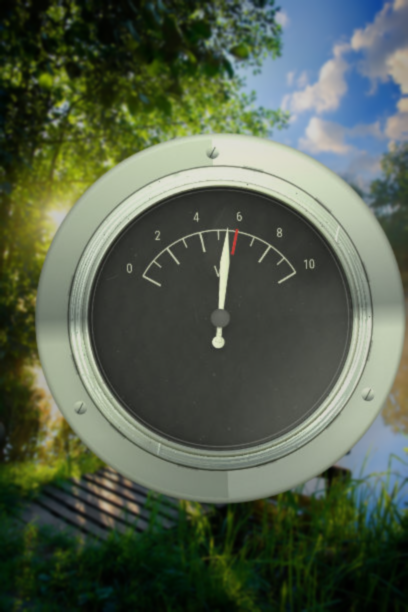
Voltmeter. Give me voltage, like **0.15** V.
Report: **5.5** V
